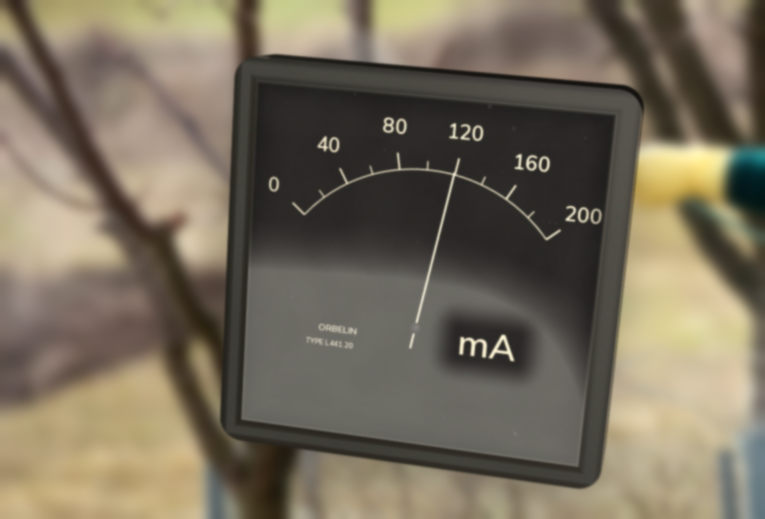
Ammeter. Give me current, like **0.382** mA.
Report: **120** mA
